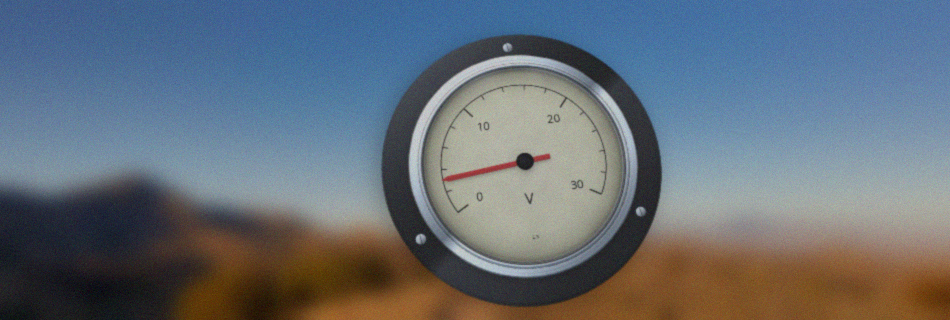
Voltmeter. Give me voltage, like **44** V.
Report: **3** V
